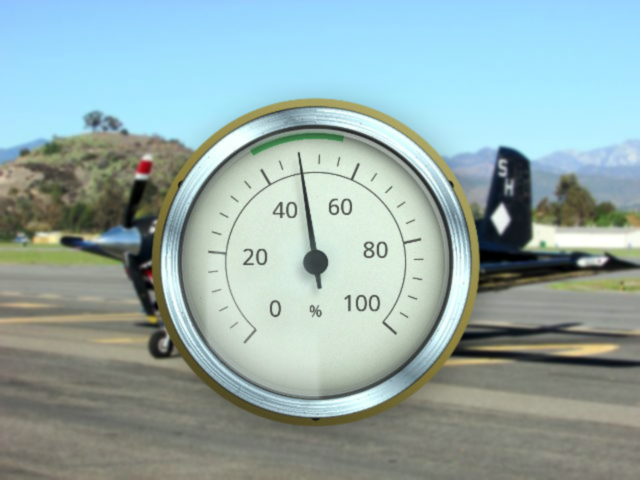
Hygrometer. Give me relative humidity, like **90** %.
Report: **48** %
